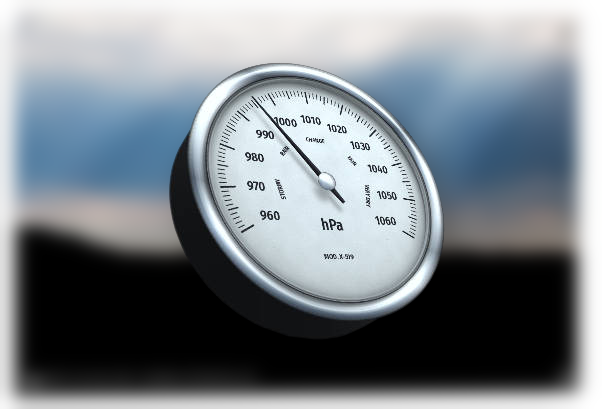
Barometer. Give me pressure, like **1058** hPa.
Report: **995** hPa
